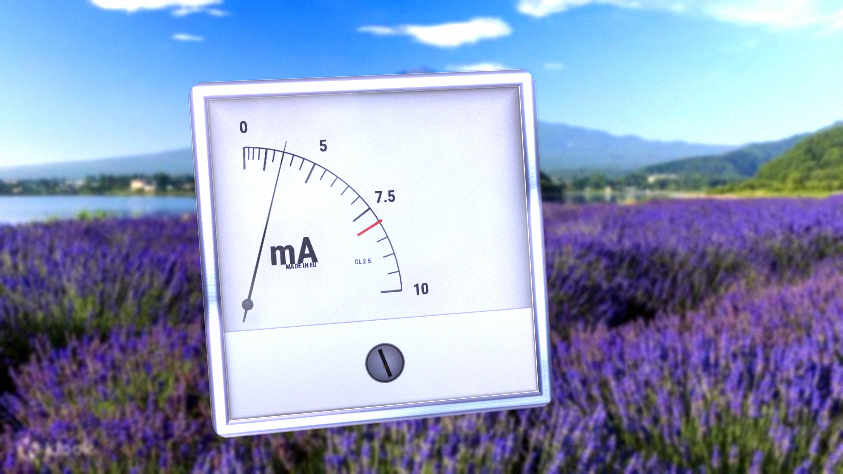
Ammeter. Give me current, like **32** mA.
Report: **3.5** mA
